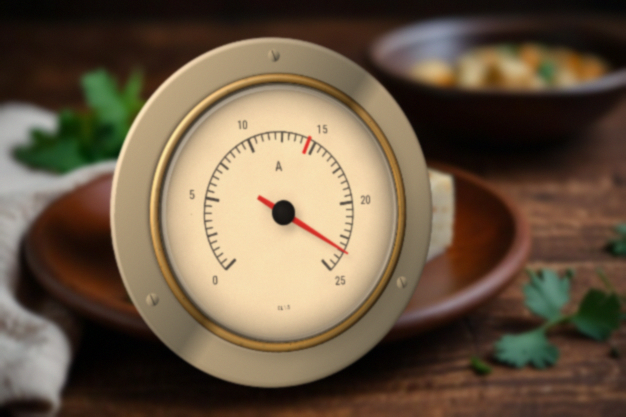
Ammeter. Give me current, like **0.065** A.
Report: **23.5** A
